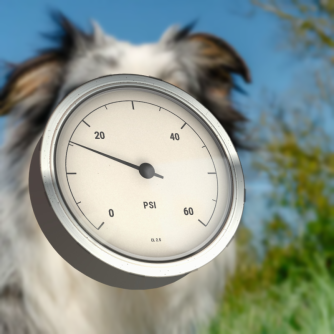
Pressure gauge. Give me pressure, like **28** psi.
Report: **15** psi
